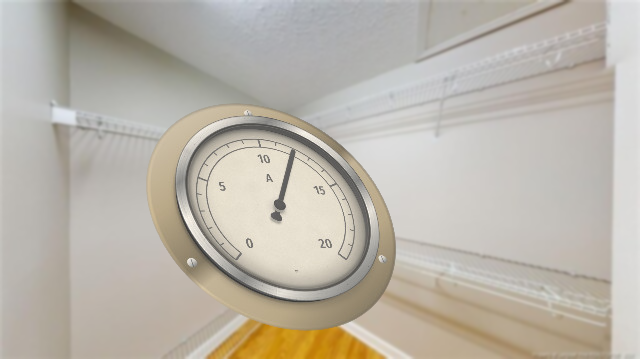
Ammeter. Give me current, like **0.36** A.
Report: **12** A
